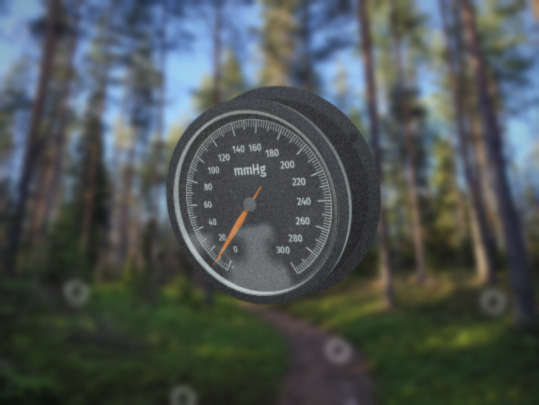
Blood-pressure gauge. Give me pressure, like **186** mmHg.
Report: **10** mmHg
